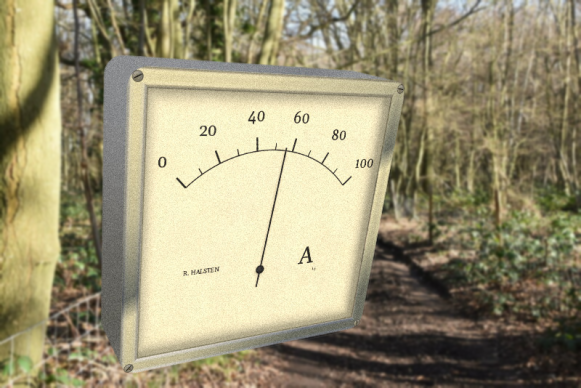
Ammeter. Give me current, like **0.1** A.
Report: **55** A
